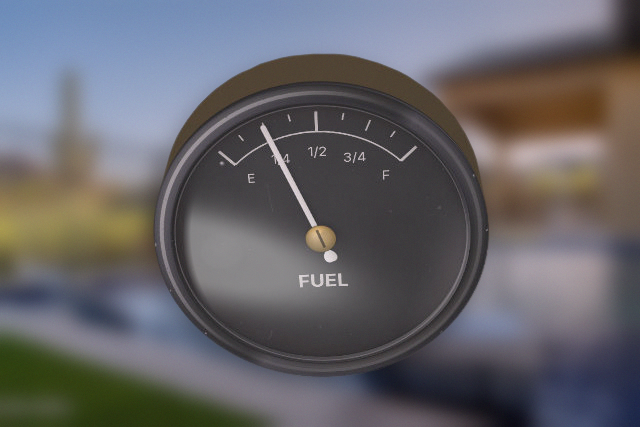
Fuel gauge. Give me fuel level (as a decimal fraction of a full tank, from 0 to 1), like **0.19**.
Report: **0.25**
